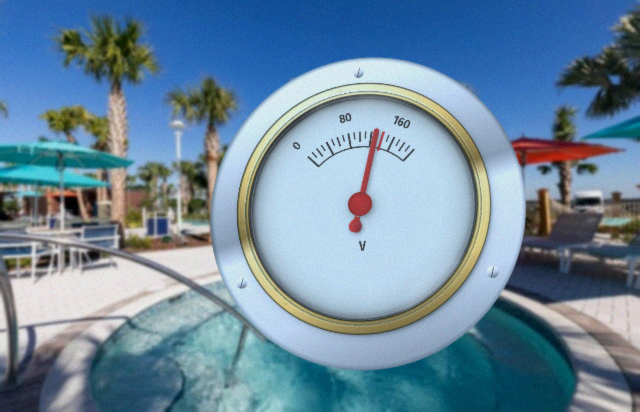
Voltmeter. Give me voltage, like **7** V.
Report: **130** V
